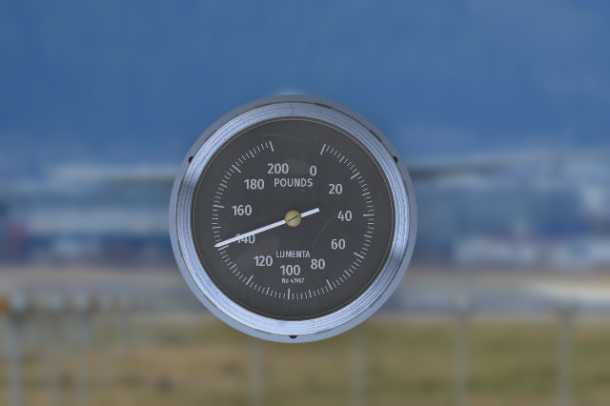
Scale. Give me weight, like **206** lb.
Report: **142** lb
